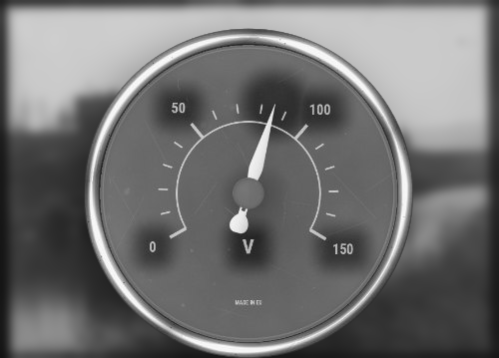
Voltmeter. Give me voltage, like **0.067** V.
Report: **85** V
